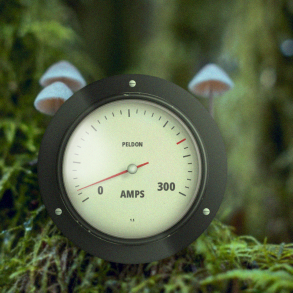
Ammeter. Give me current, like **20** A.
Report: **15** A
